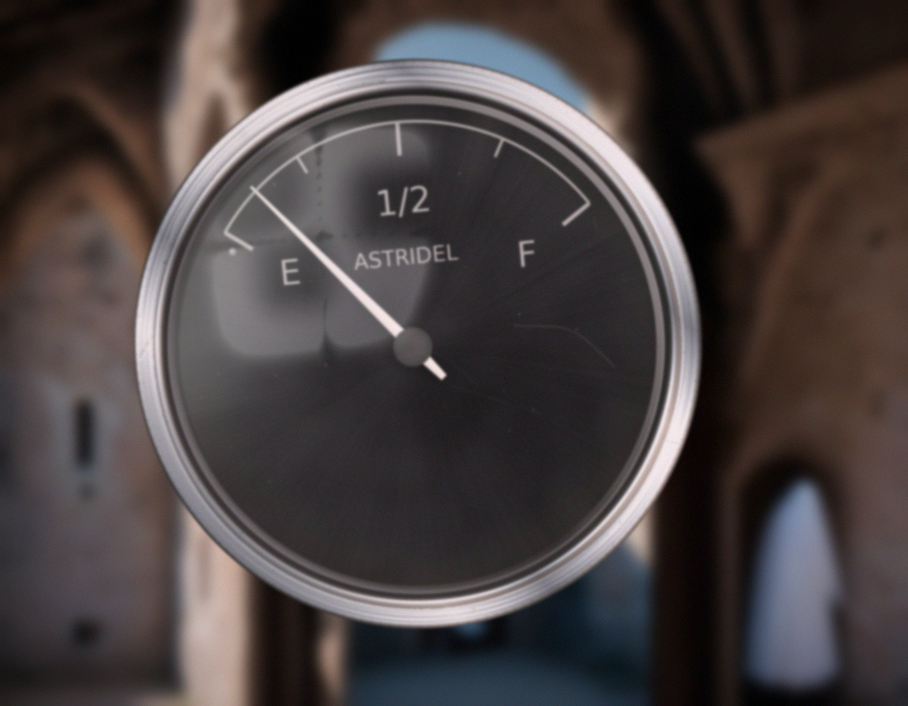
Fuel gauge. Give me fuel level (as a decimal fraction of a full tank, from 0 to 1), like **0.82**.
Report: **0.125**
